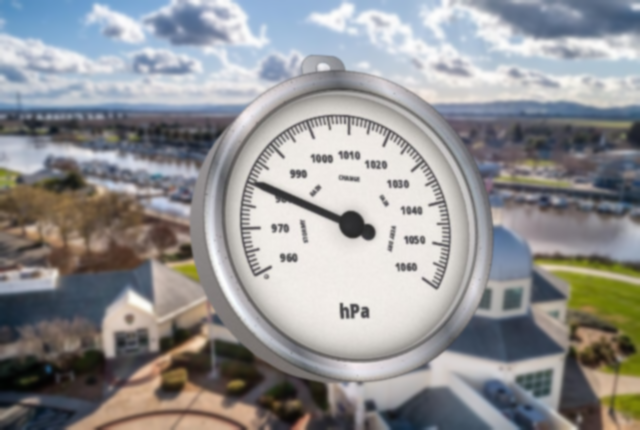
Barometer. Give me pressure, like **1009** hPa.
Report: **980** hPa
